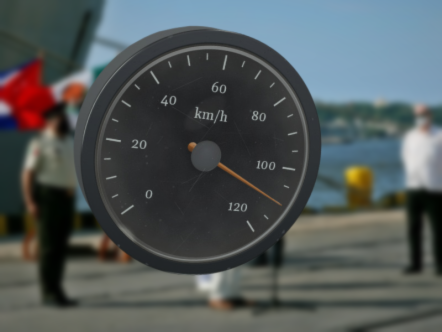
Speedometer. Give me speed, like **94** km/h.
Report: **110** km/h
